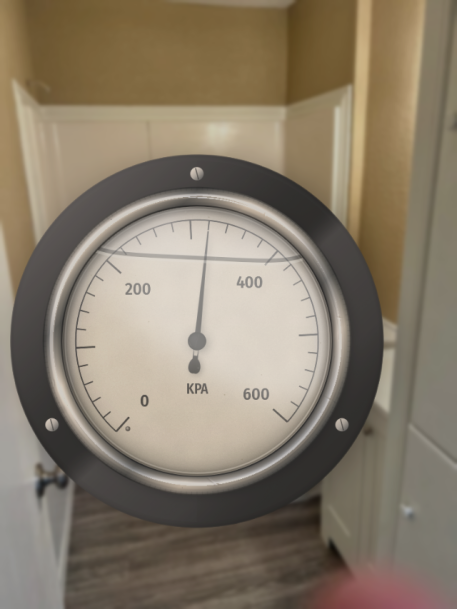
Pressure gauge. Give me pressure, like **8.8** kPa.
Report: **320** kPa
